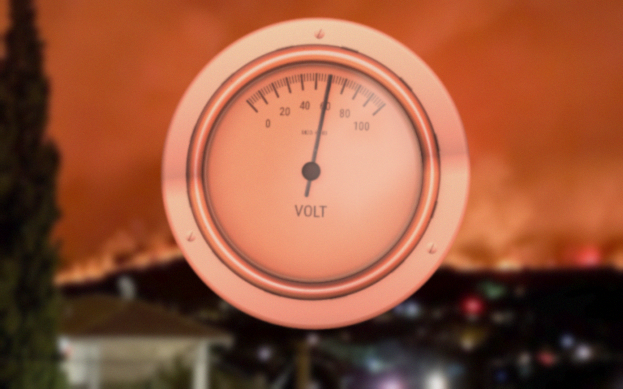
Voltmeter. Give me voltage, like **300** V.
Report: **60** V
